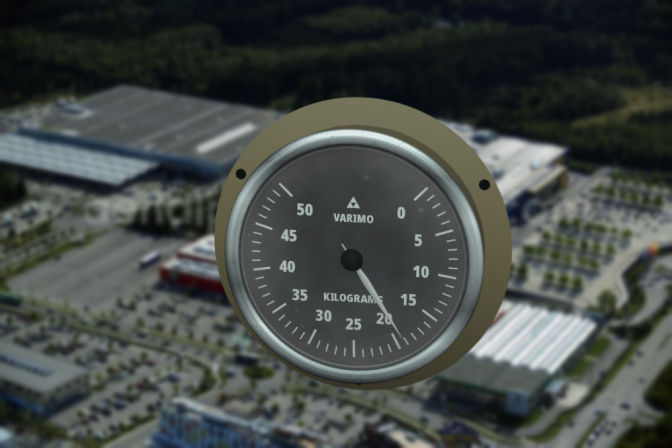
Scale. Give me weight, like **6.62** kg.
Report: **19** kg
